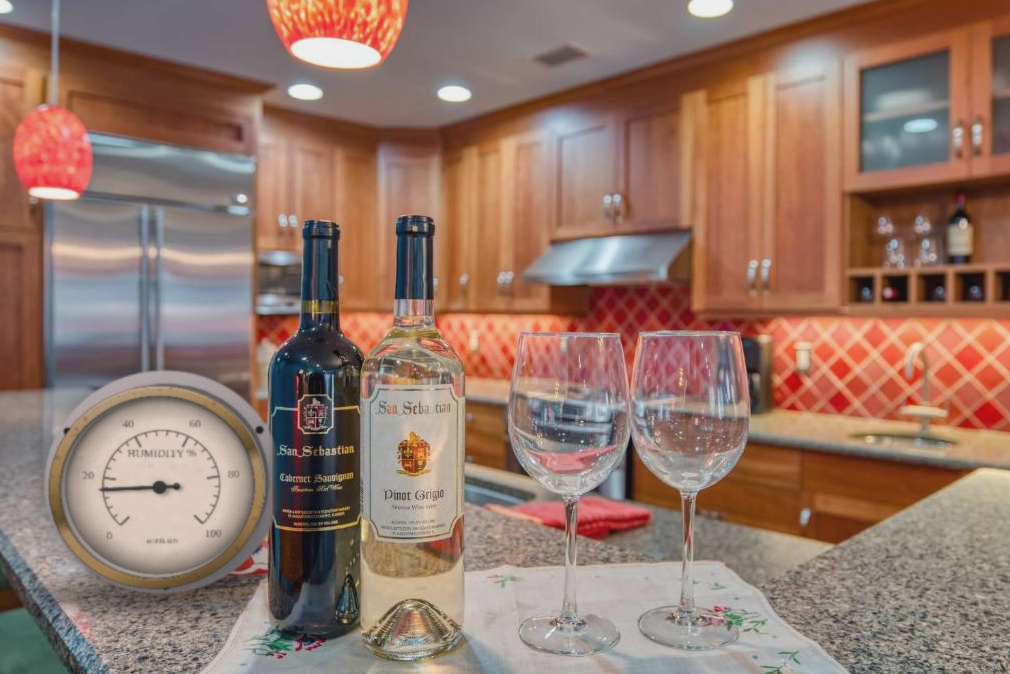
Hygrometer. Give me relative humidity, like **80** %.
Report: **16** %
